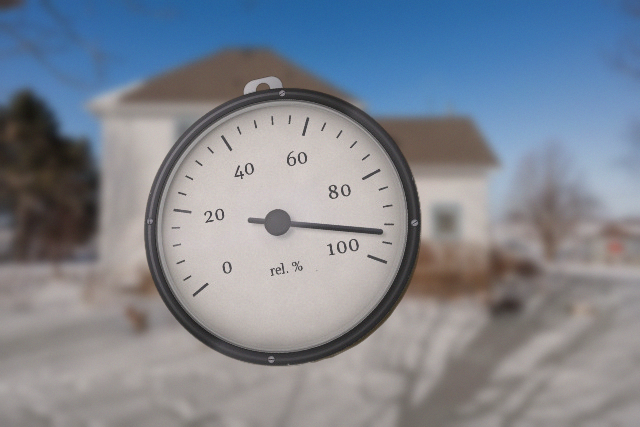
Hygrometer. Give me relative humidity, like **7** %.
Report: **94** %
